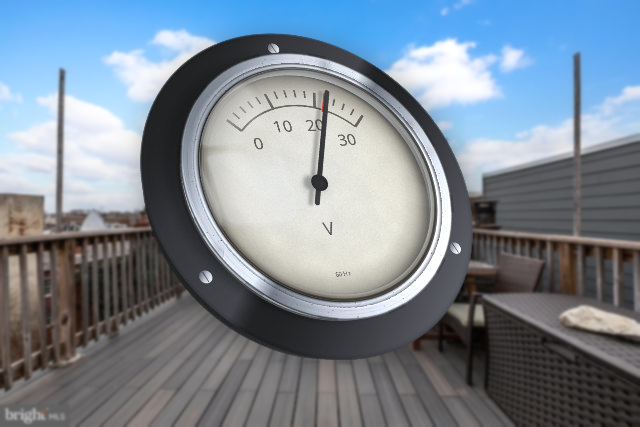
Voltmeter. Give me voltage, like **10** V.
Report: **22** V
